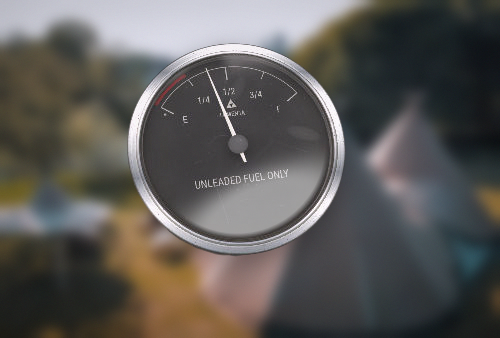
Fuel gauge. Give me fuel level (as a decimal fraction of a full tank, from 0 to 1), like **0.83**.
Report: **0.375**
